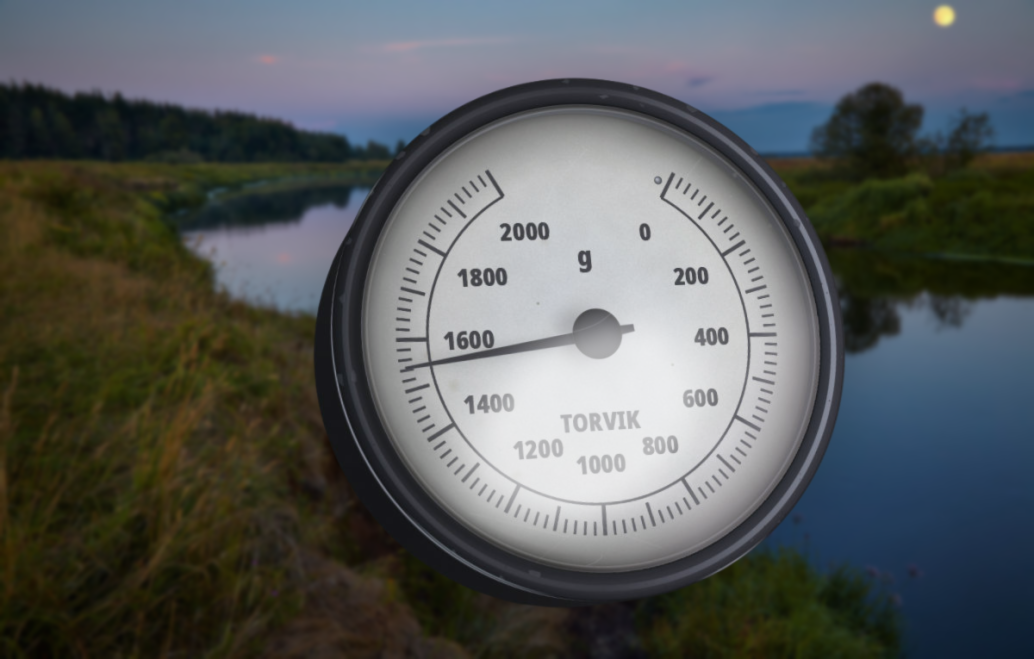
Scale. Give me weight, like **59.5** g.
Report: **1540** g
